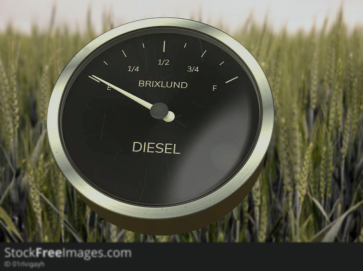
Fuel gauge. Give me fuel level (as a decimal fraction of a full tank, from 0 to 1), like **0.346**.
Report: **0**
